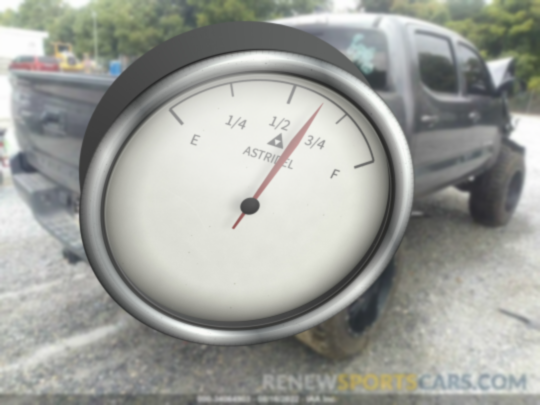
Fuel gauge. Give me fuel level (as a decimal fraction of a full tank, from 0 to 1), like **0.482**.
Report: **0.625**
